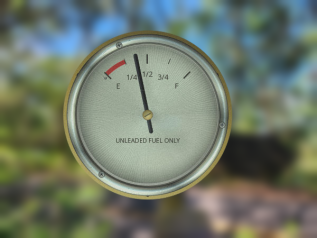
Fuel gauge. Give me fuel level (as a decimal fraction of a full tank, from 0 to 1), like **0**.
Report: **0.375**
